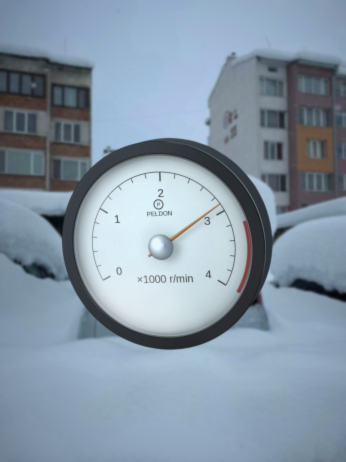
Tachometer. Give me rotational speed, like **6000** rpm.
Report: **2900** rpm
